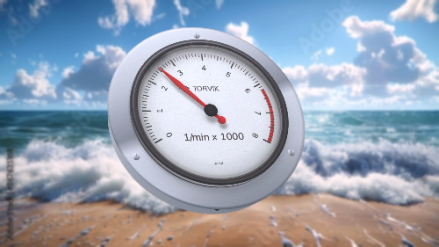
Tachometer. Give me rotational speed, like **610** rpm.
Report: **2500** rpm
